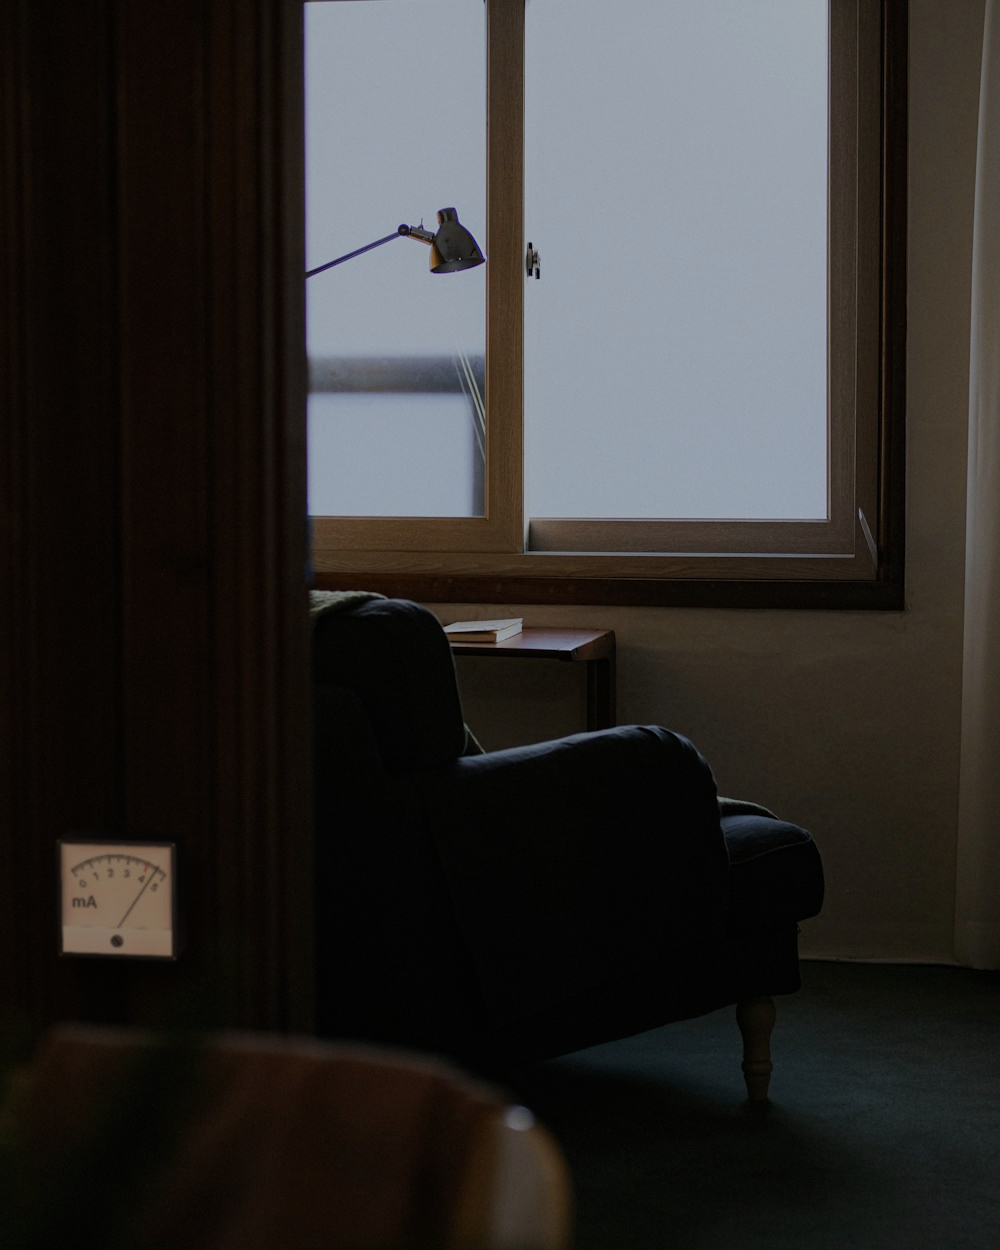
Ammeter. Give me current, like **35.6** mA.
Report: **4.5** mA
